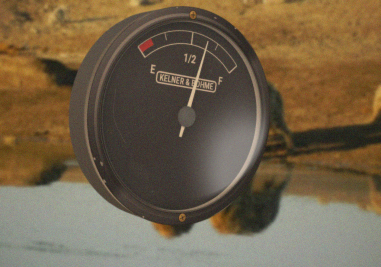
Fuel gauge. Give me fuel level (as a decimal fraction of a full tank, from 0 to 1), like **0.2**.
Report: **0.625**
